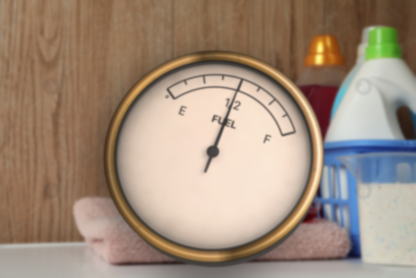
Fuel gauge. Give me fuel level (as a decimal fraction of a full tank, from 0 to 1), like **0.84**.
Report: **0.5**
